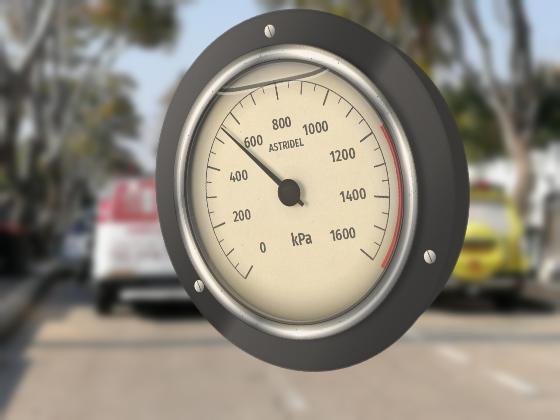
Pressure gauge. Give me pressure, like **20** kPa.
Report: **550** kPa
